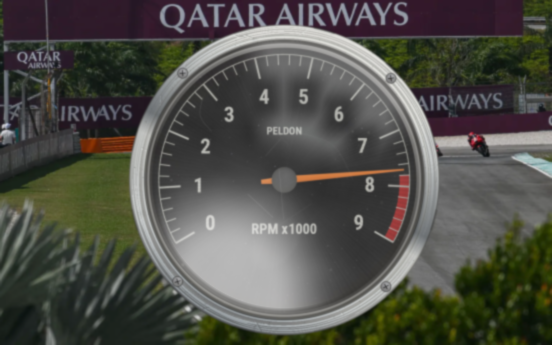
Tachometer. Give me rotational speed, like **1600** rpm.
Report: **7700** rpm
